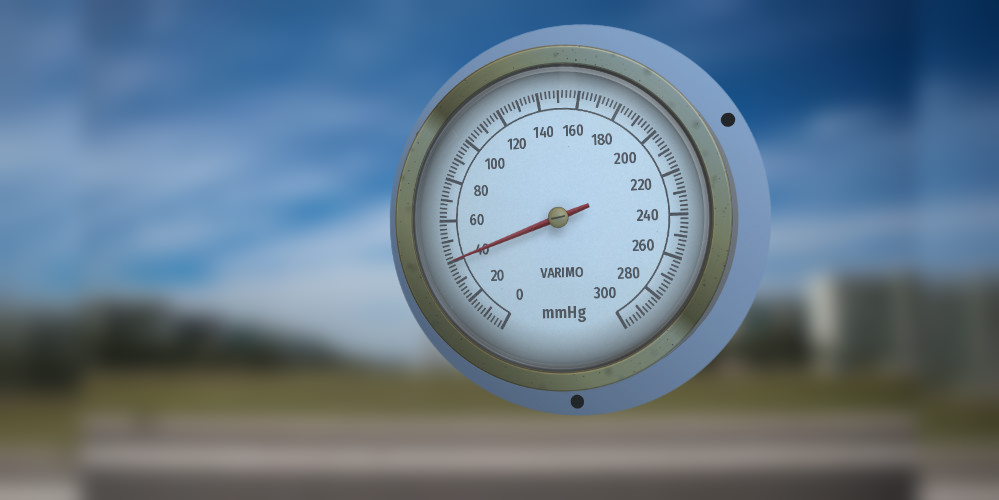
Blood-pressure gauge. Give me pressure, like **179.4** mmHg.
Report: **40** mmHg
